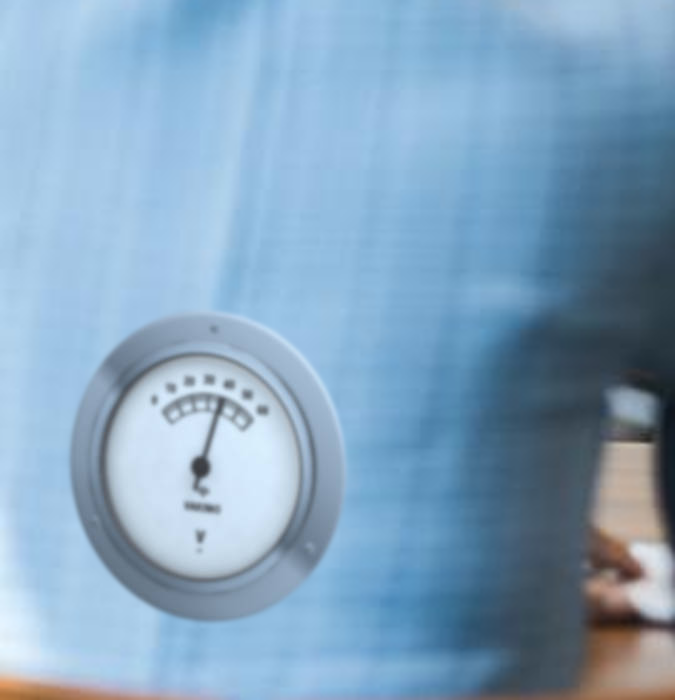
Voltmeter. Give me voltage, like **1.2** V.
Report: **40** V
